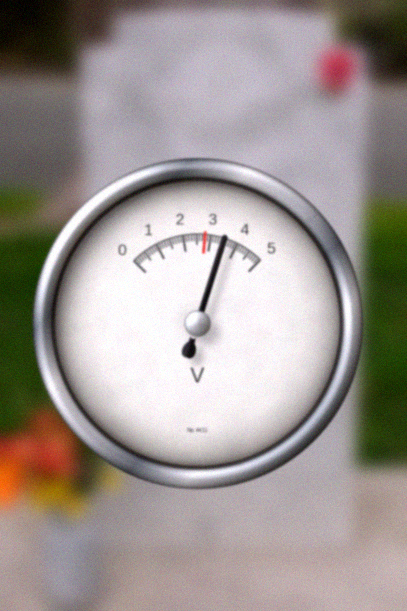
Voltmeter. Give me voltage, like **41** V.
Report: **3.5** V
